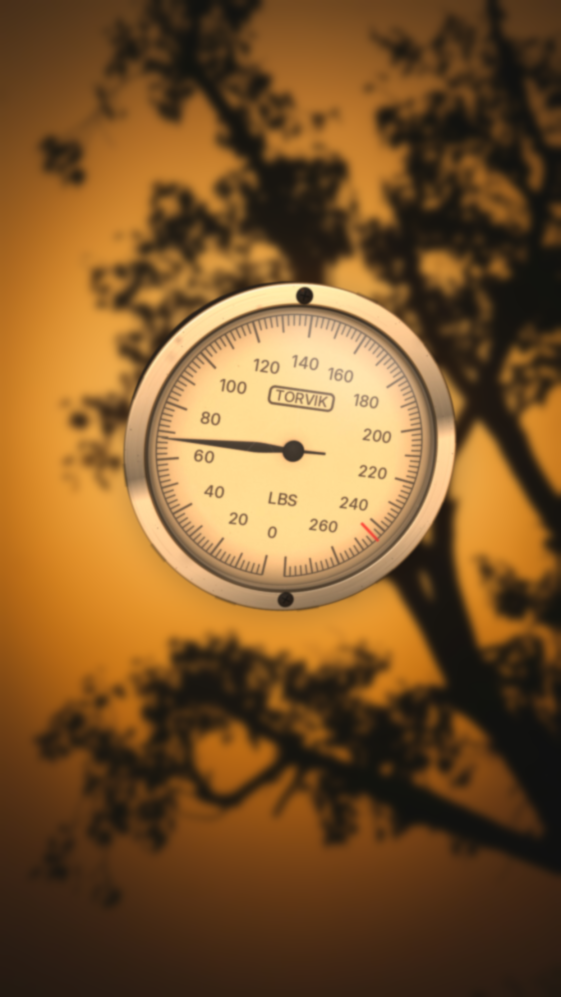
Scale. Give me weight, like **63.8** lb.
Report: **68** lb
